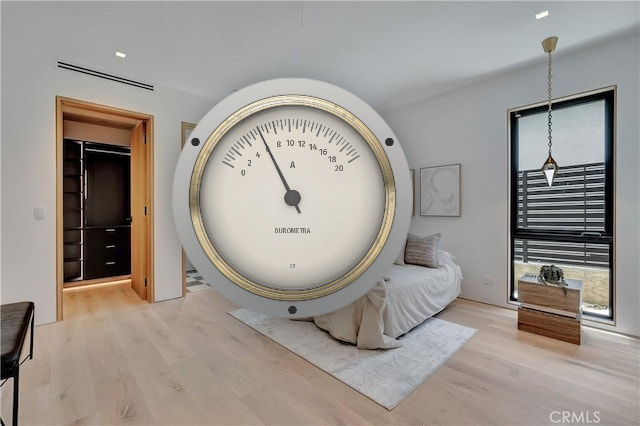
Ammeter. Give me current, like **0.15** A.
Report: **6** A
